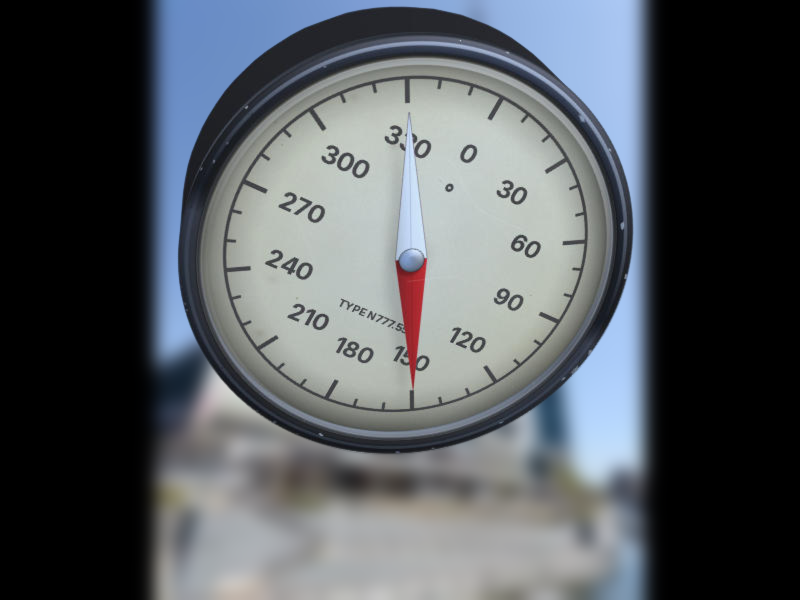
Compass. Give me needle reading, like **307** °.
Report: **150** °
